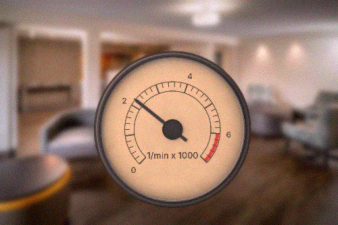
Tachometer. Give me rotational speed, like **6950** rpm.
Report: **2200** rpm
